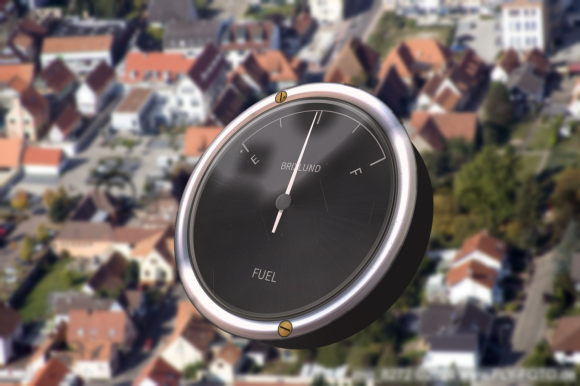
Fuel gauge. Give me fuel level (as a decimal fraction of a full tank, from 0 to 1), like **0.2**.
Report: **0.5**
